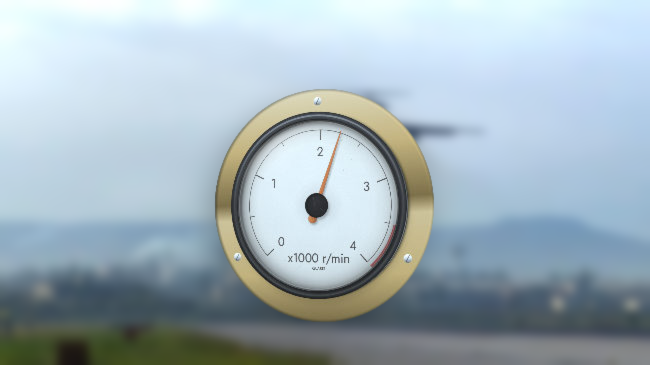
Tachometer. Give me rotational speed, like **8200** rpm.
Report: **2250** rpm
